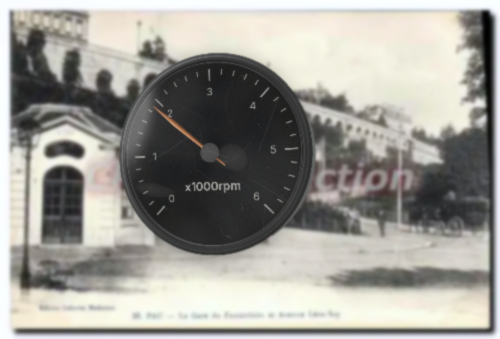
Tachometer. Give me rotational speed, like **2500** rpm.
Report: **1900** rpm
